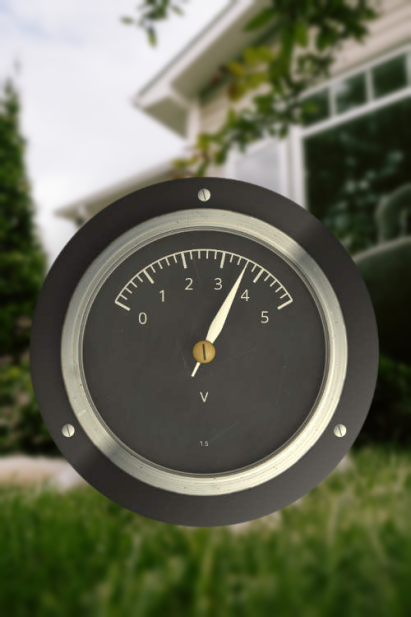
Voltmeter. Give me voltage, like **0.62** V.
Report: **3.6** V
